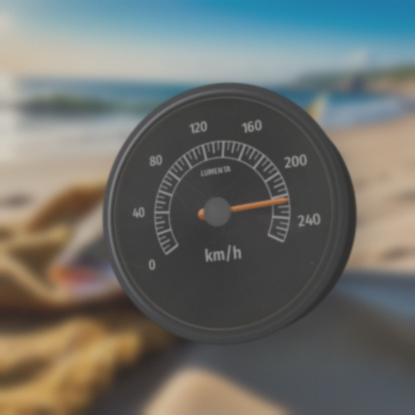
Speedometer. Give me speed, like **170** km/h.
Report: **225** km/h
